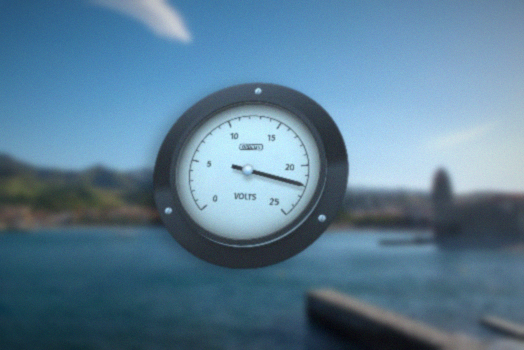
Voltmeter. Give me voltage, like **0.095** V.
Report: **22** V
